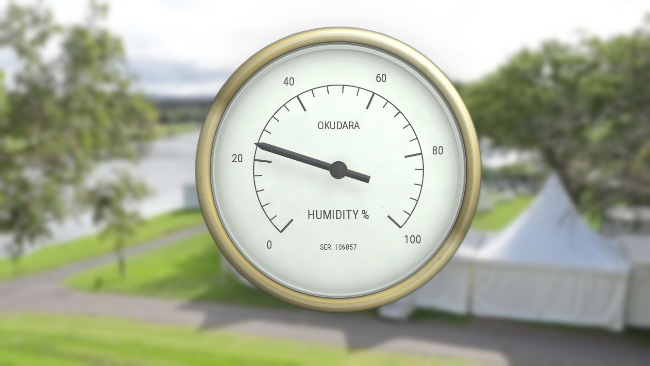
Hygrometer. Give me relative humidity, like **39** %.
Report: **24** %
